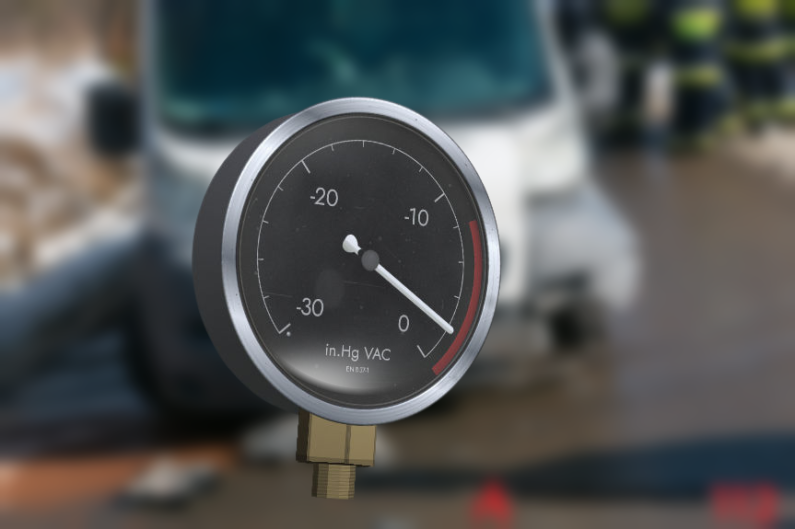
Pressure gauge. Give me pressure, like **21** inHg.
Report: **-2** inHg
